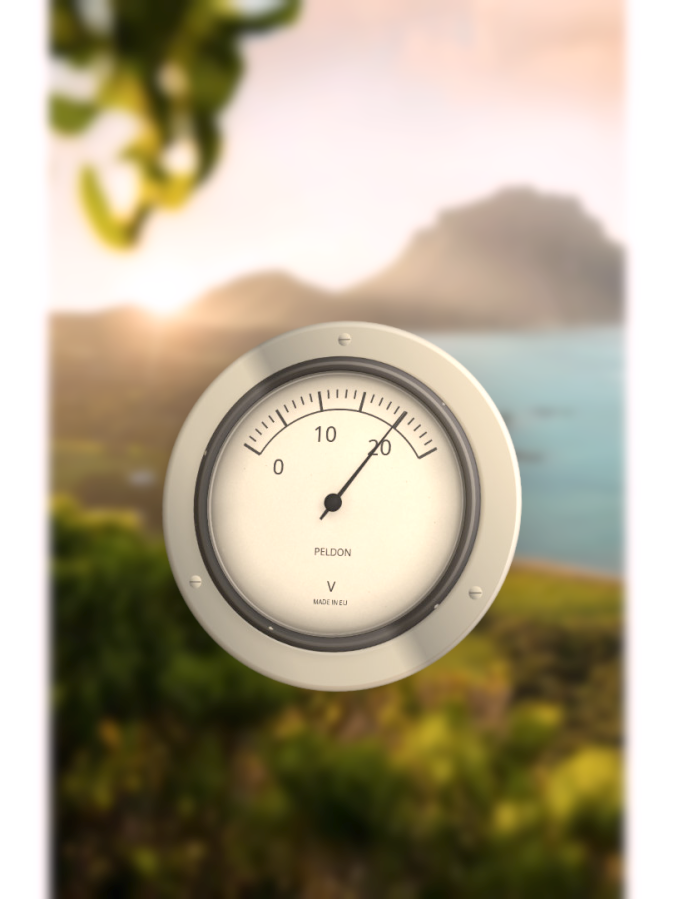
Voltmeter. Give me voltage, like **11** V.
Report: **20** V
